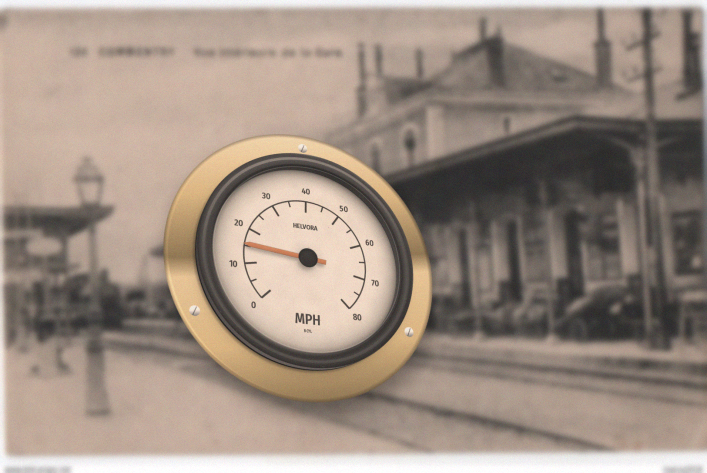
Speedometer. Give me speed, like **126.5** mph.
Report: **15** mph
